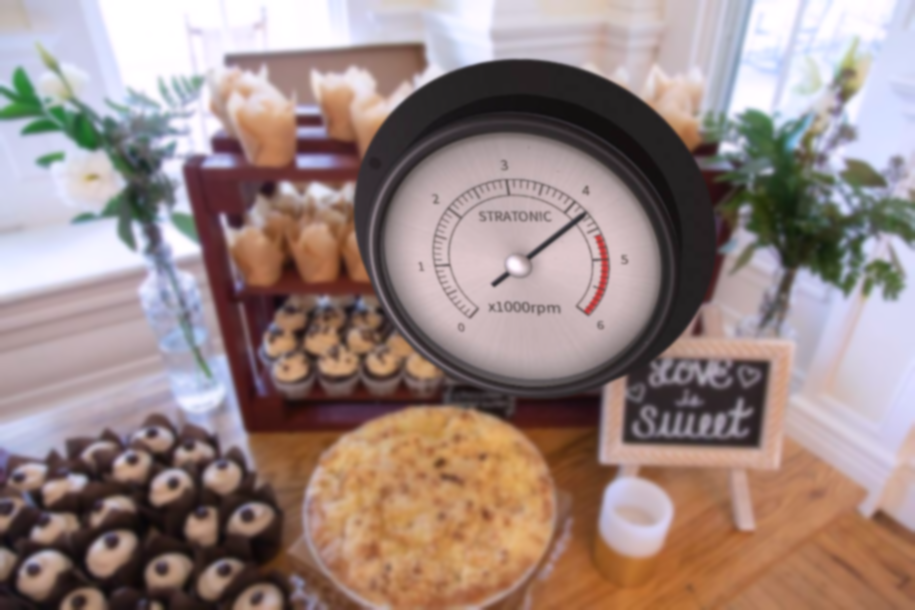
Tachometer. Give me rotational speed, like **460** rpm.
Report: **4200** rpm
